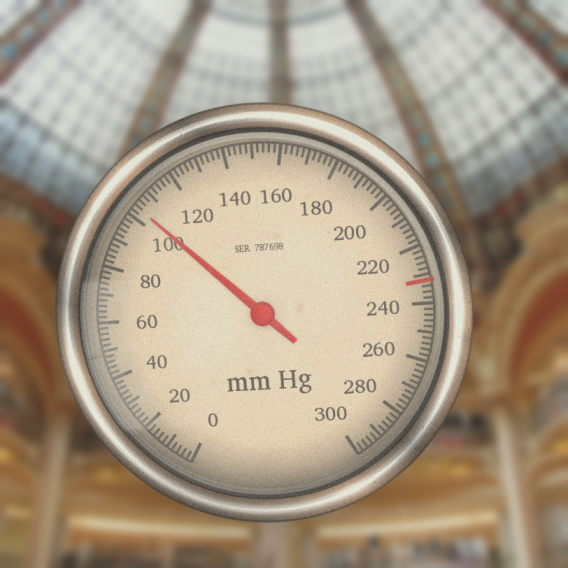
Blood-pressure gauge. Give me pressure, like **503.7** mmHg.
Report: **104** mmHg
